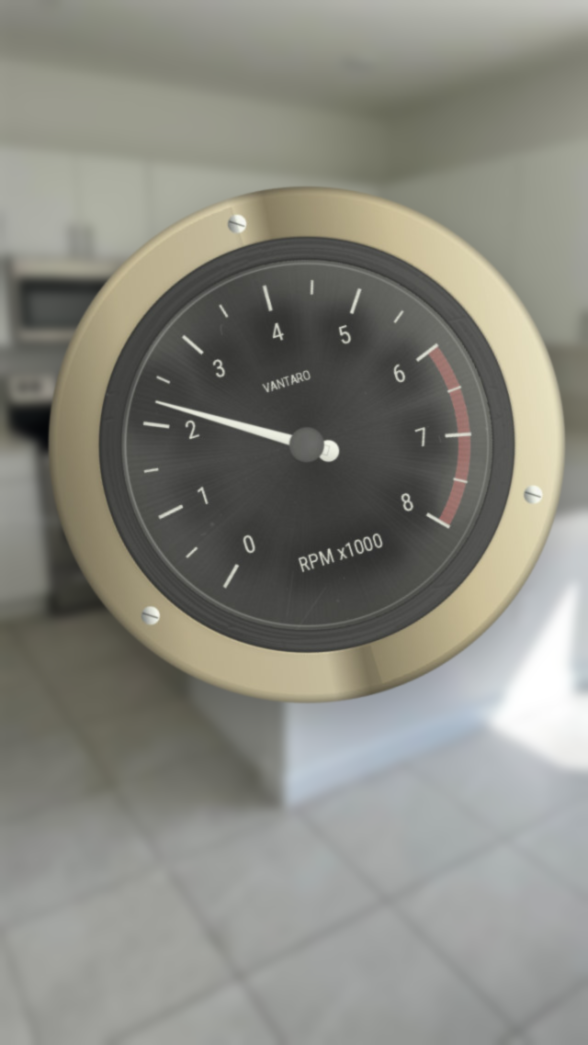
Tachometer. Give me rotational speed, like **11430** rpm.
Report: **2250** rpm
